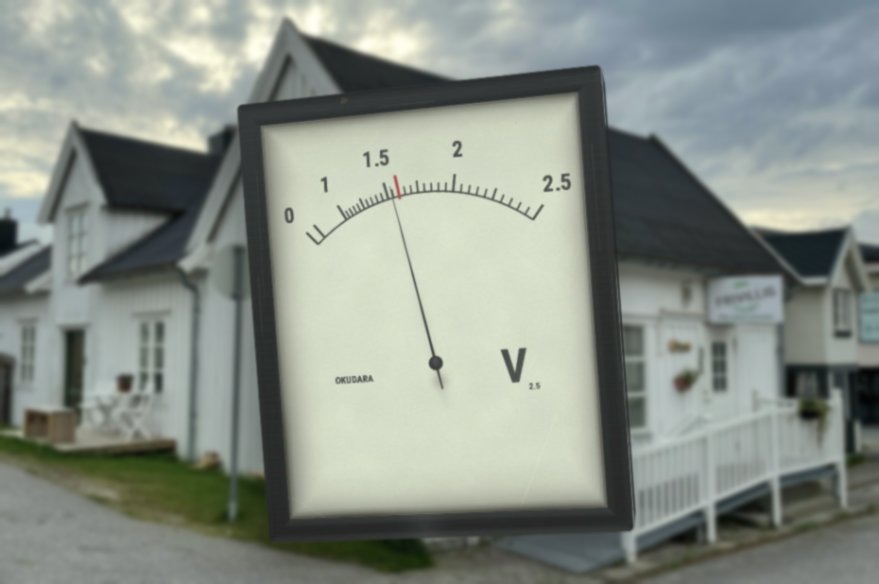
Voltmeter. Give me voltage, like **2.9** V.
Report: **1.55** V
